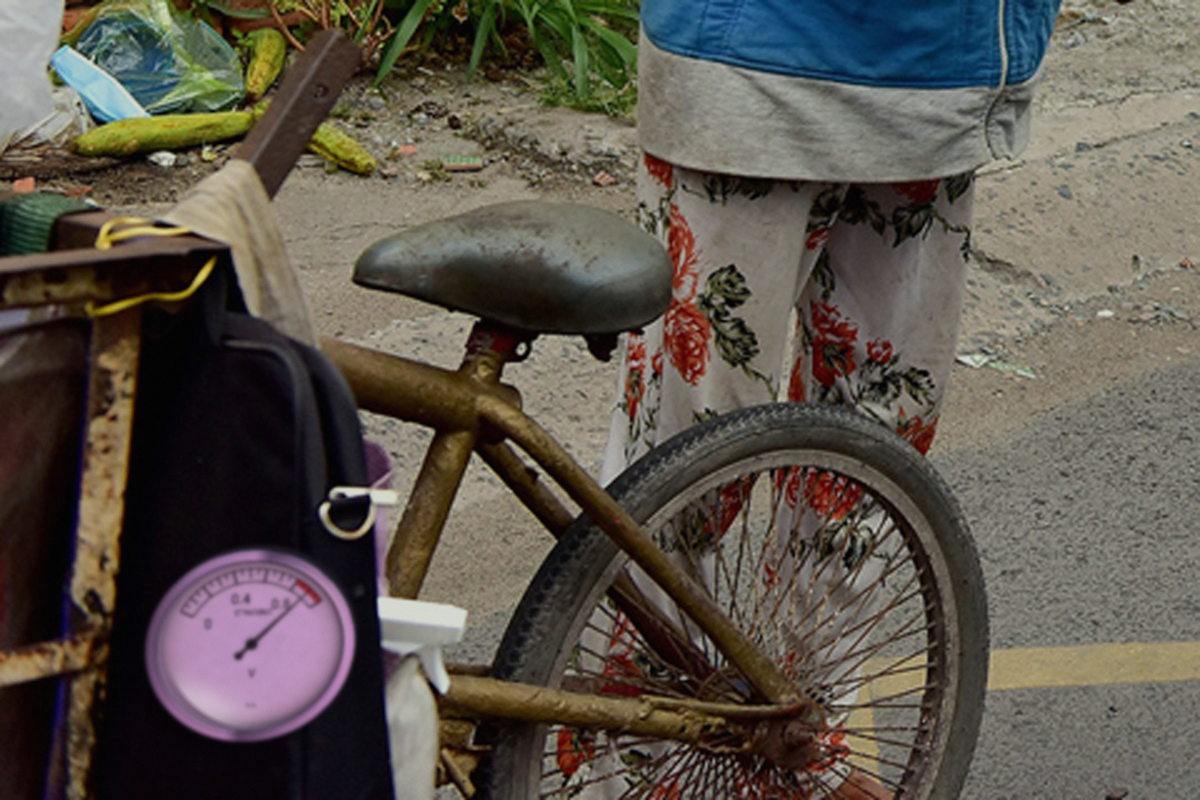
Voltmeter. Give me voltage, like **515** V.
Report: **0.9** V
